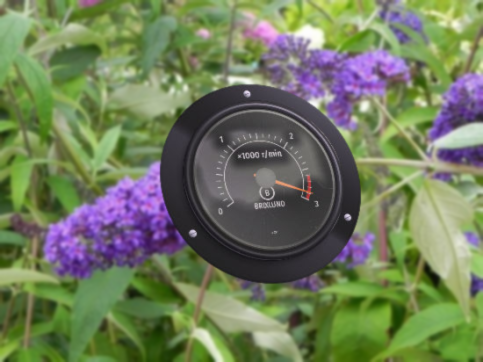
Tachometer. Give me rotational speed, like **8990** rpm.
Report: **2900** rpm
